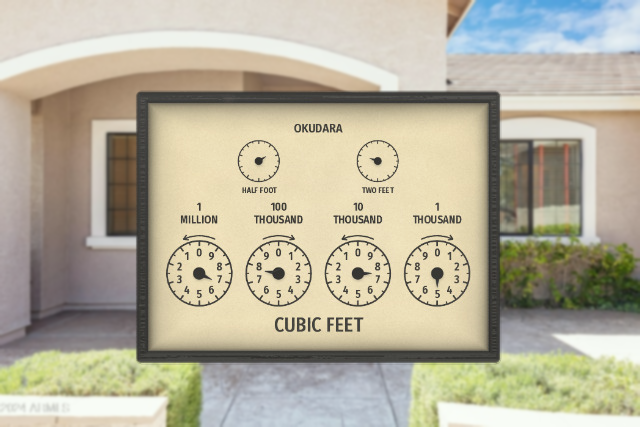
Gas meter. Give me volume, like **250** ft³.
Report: **677500** ft³
